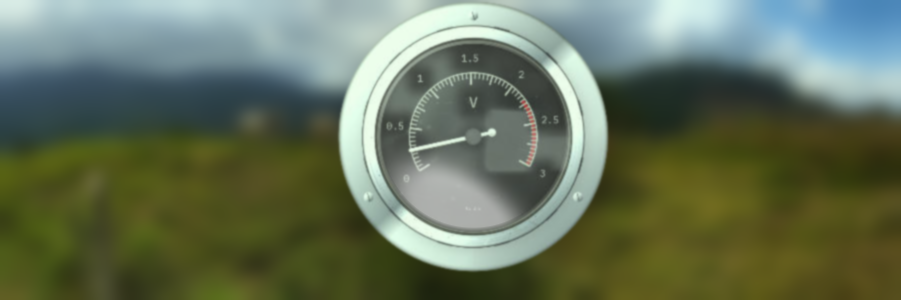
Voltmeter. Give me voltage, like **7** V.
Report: **0.25** V
